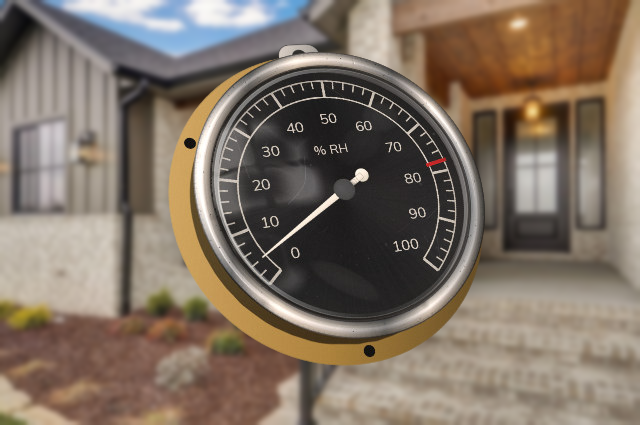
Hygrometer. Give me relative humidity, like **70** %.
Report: **4** %
